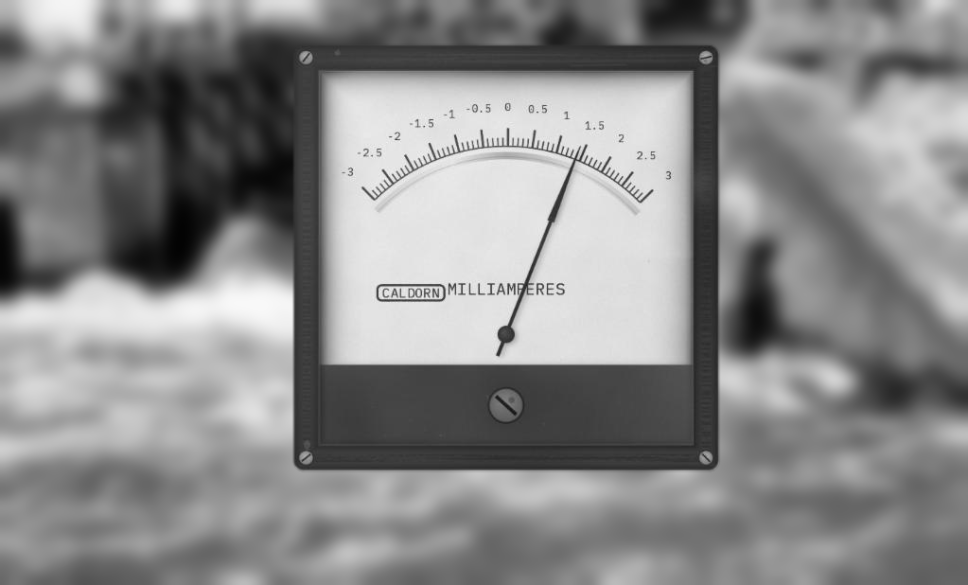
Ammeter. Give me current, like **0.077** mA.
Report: **1.4** mA
